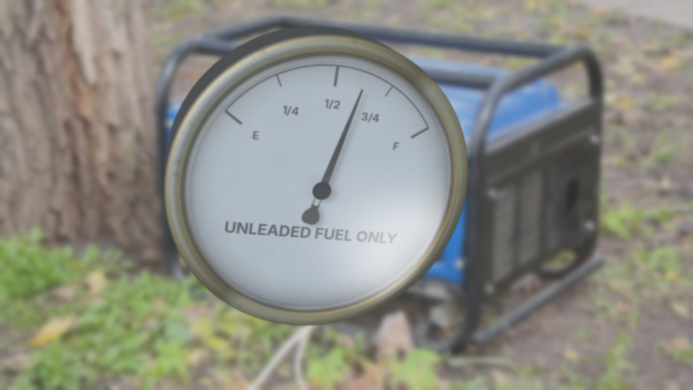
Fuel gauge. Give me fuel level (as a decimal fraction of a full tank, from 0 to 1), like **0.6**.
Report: **0.625**
